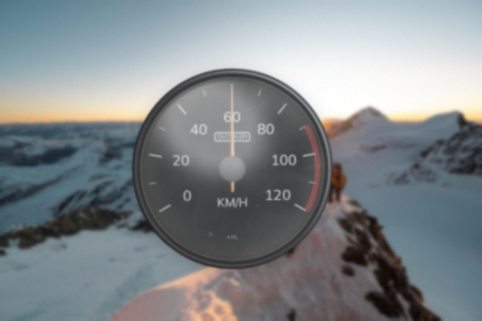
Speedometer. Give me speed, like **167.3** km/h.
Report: **60** km/h
